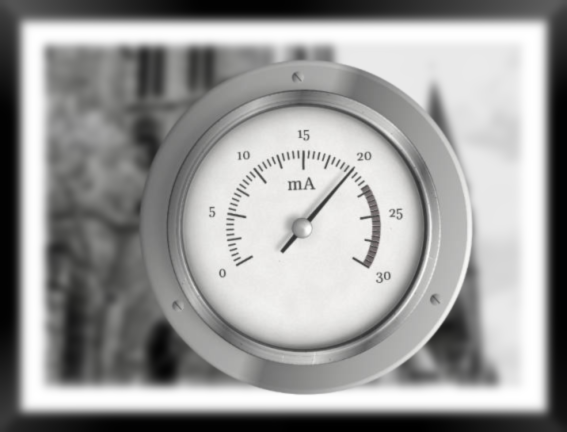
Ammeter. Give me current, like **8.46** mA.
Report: **20** mA
